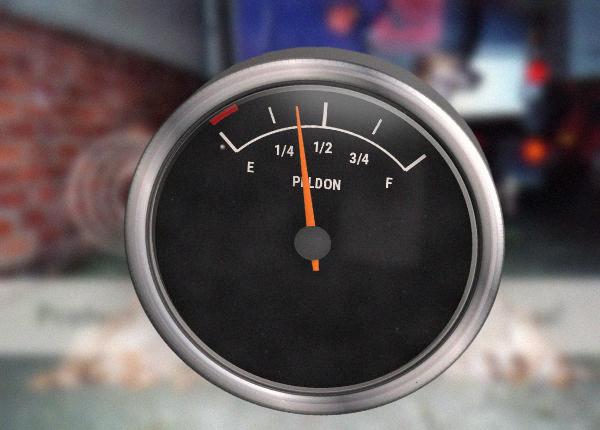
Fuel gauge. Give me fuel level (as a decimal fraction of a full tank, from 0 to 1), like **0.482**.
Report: **0.375**
